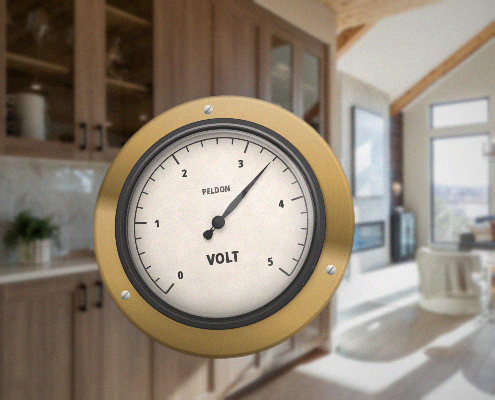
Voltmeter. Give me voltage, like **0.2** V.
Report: **3.4** V
